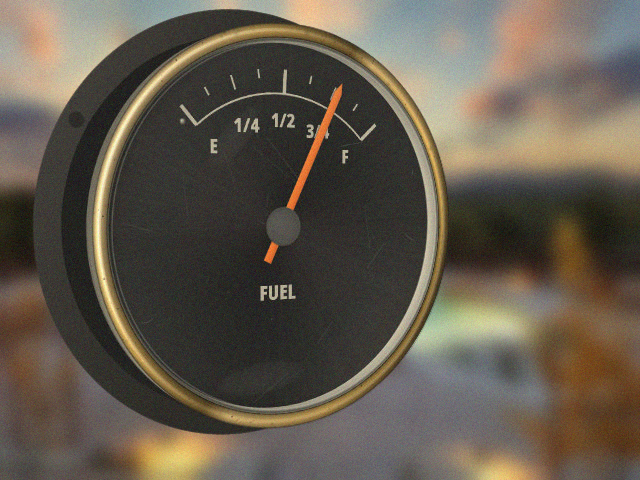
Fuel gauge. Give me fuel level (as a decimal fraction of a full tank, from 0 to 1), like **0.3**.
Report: **0.75**
